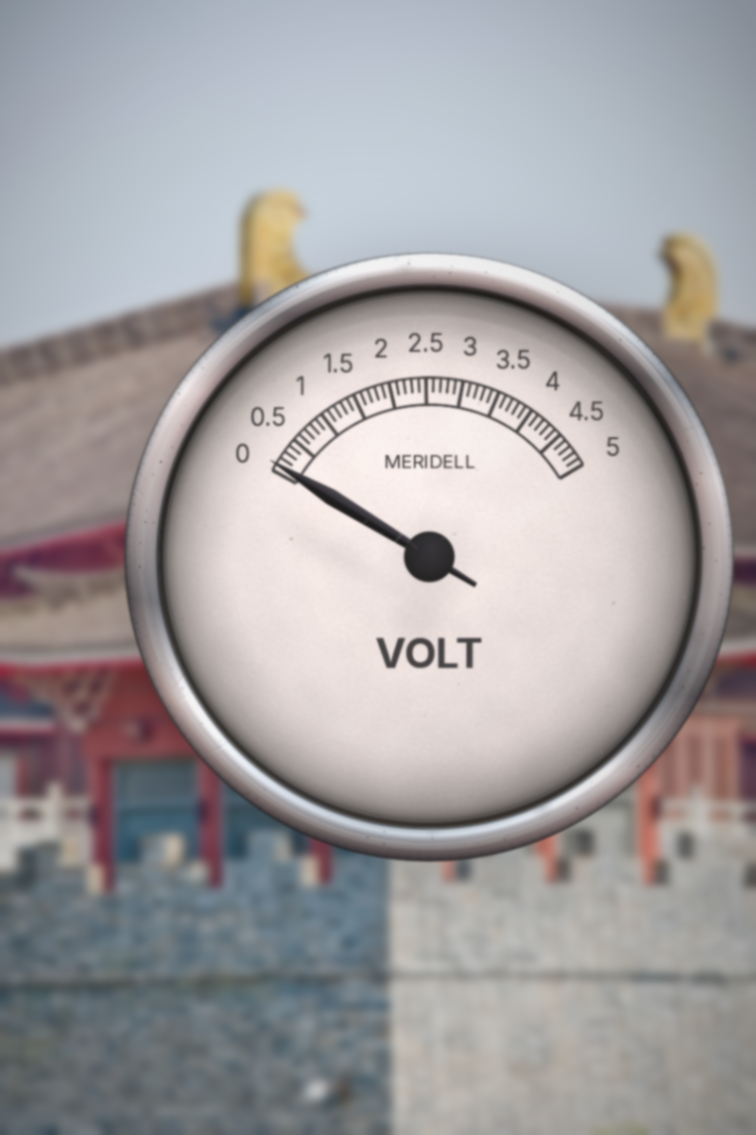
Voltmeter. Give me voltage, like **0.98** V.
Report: **0.1** V
